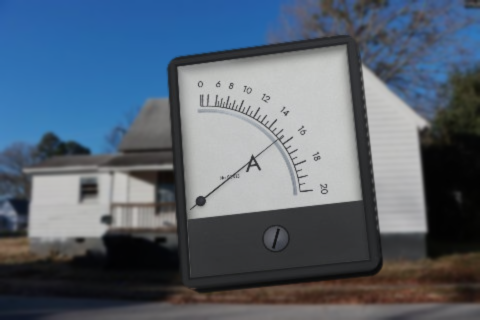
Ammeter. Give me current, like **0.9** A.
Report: **15.5** A
